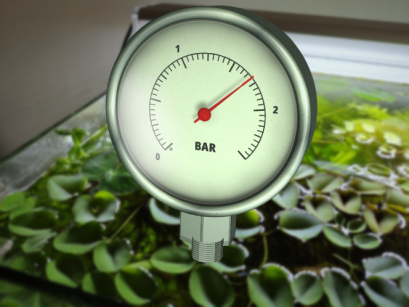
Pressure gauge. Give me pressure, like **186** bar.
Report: **1.7** bar
